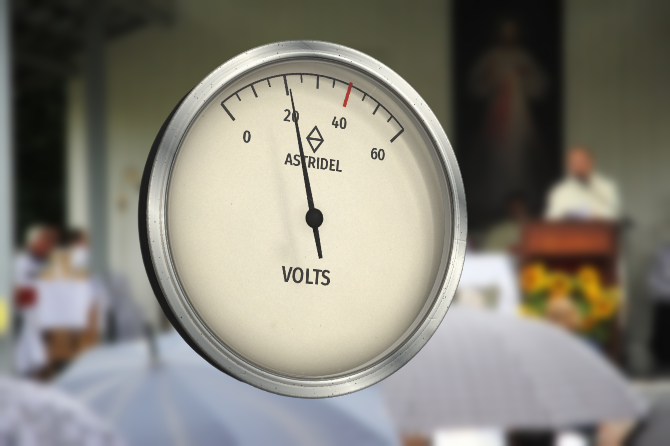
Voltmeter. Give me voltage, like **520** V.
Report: **20** V
